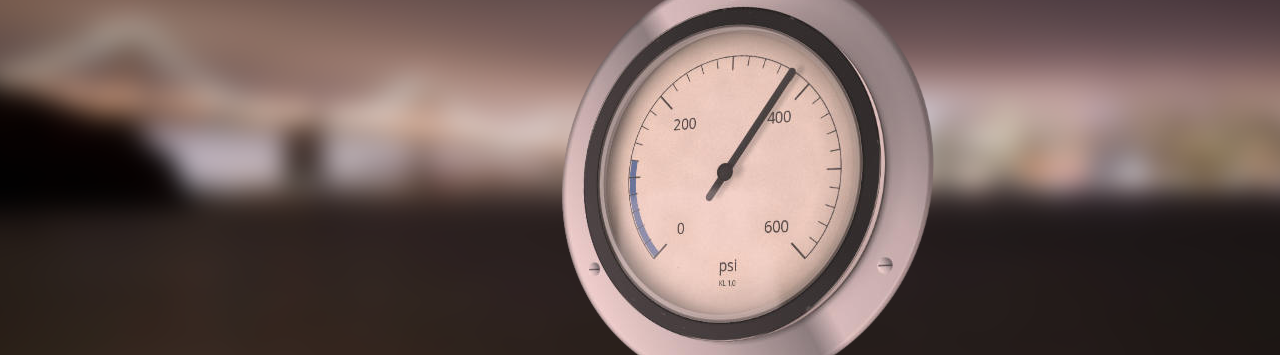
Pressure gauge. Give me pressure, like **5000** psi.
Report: **380** psi
